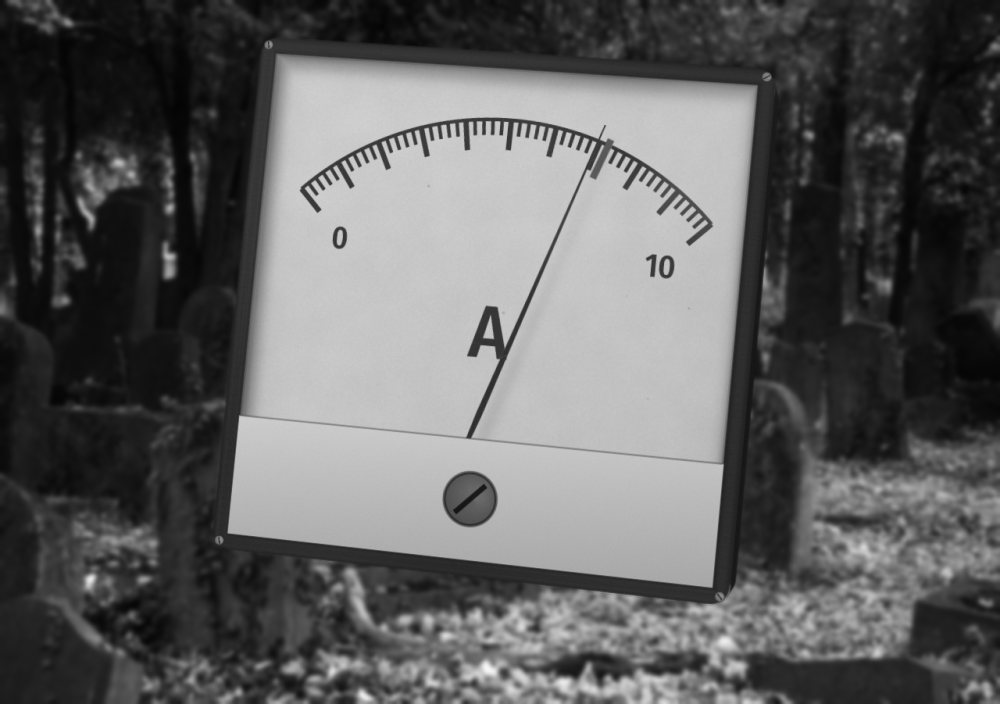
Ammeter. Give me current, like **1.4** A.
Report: **7** A
